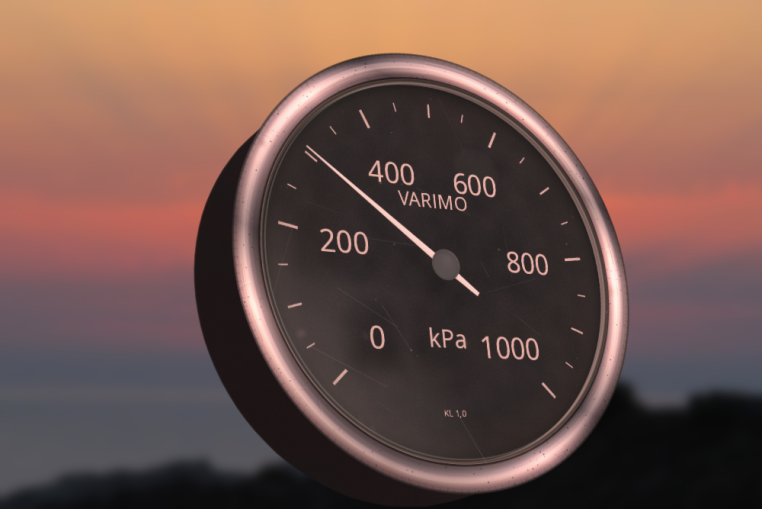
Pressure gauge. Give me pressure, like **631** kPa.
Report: **300** kPa
